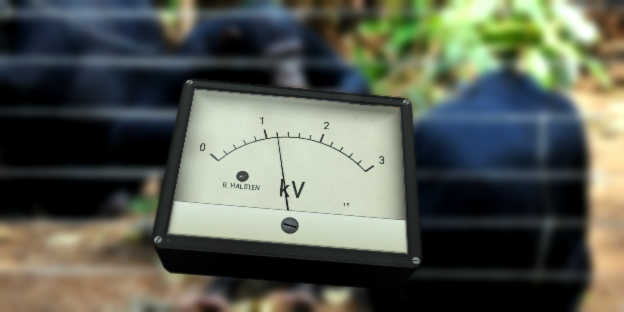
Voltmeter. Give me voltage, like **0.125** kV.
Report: **1.2** kV
